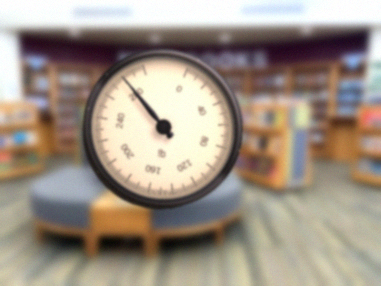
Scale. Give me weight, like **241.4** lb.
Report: **280** lb
